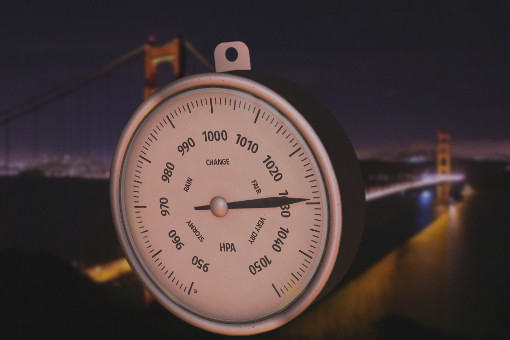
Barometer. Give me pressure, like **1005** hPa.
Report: **1029** hPa
